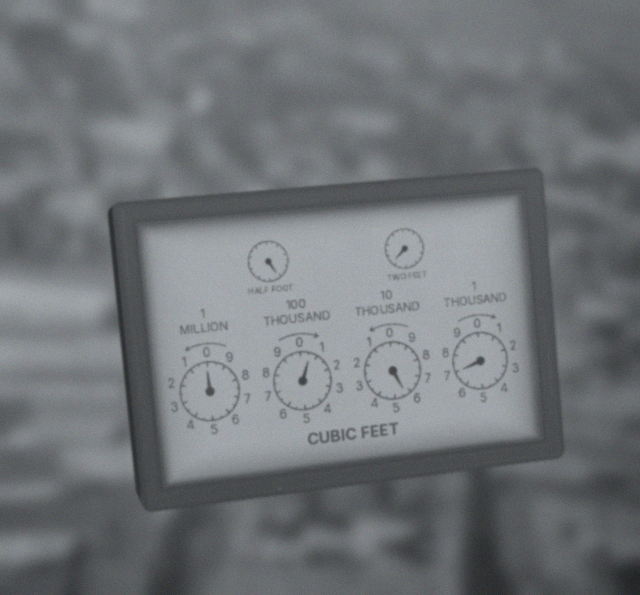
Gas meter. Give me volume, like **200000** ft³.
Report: **5700** ft³
